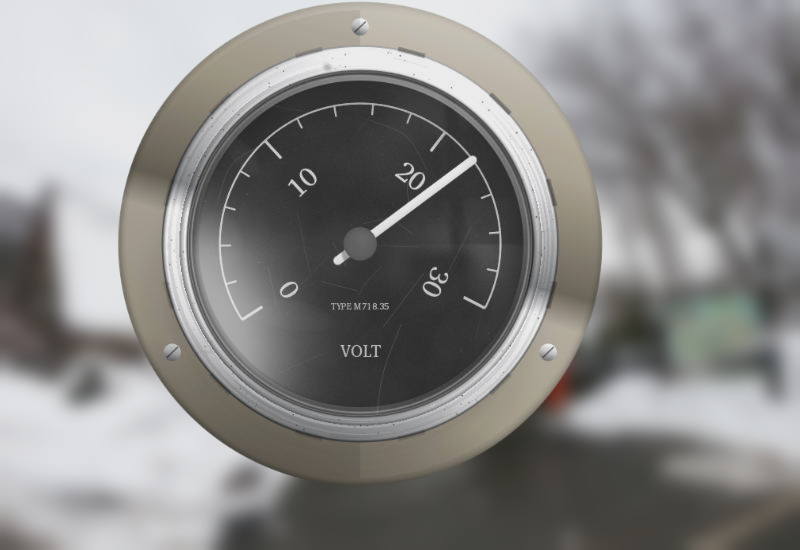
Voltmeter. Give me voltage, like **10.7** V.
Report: **22** V
